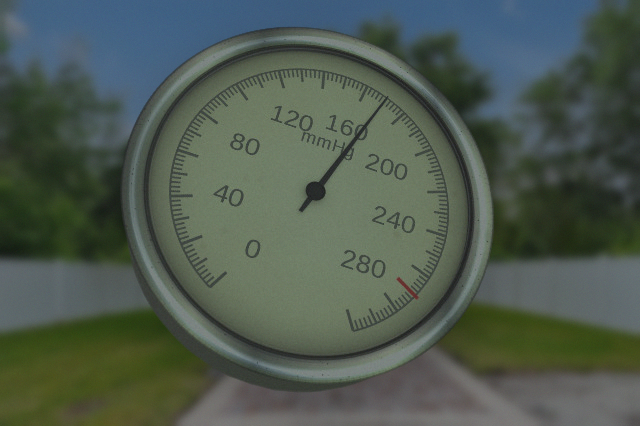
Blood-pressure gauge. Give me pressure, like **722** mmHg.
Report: **170** mmHg
